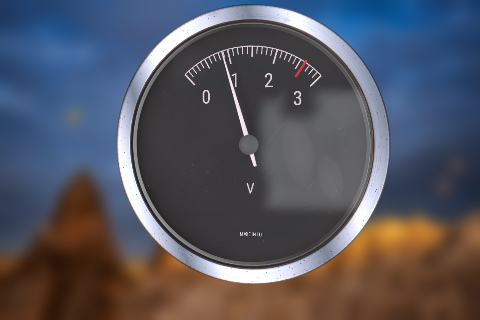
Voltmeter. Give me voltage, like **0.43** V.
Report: **0.9** V
